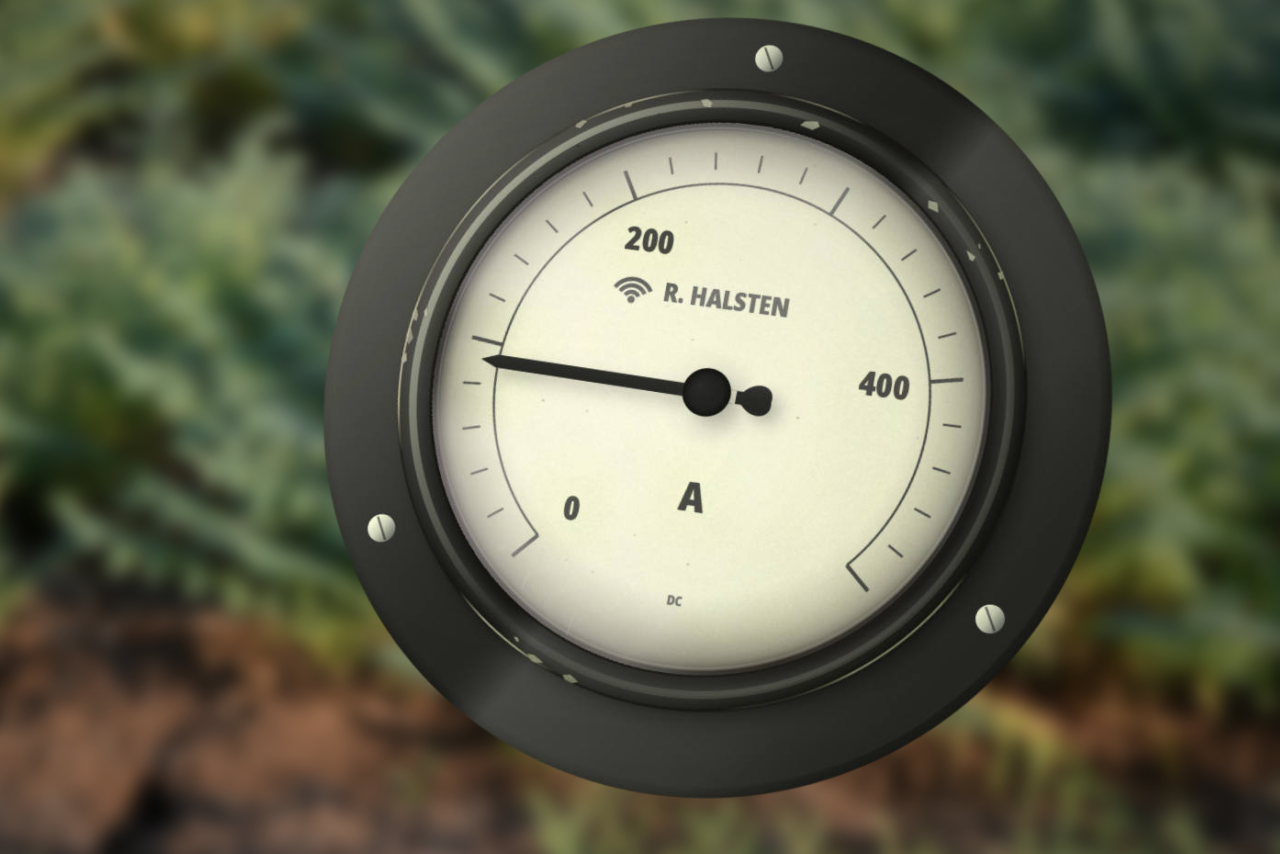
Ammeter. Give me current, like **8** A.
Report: **90** A
